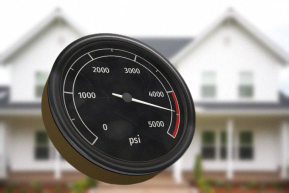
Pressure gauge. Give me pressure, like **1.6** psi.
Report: **4500** psi
